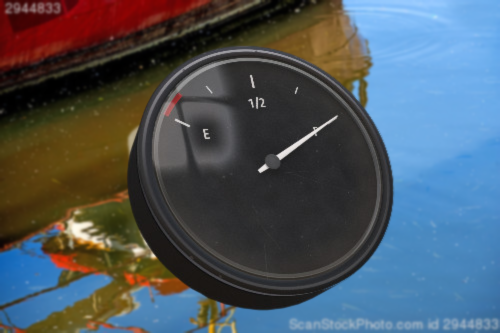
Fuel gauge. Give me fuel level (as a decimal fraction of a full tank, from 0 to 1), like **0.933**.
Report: **1**
